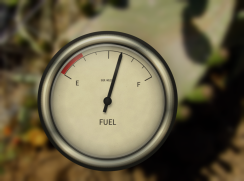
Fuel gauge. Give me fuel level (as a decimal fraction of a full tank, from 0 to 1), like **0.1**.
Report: **0.625**
